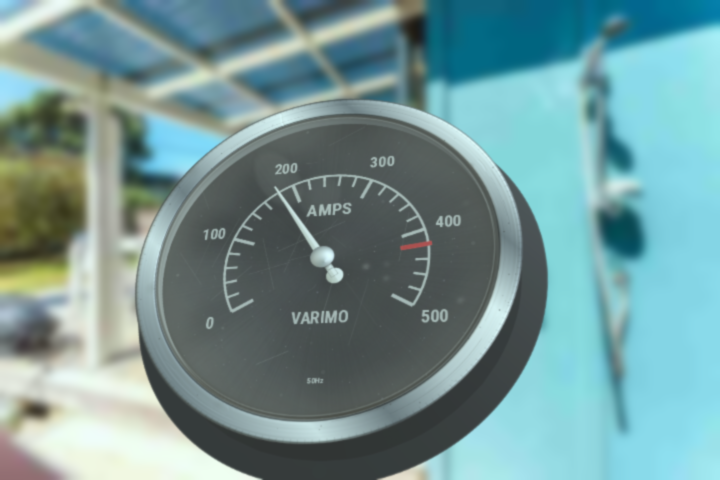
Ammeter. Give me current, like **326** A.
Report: **180** A
